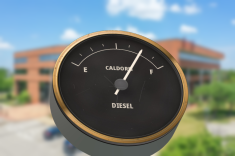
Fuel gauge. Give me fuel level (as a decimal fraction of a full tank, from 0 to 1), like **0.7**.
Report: **0.75**
